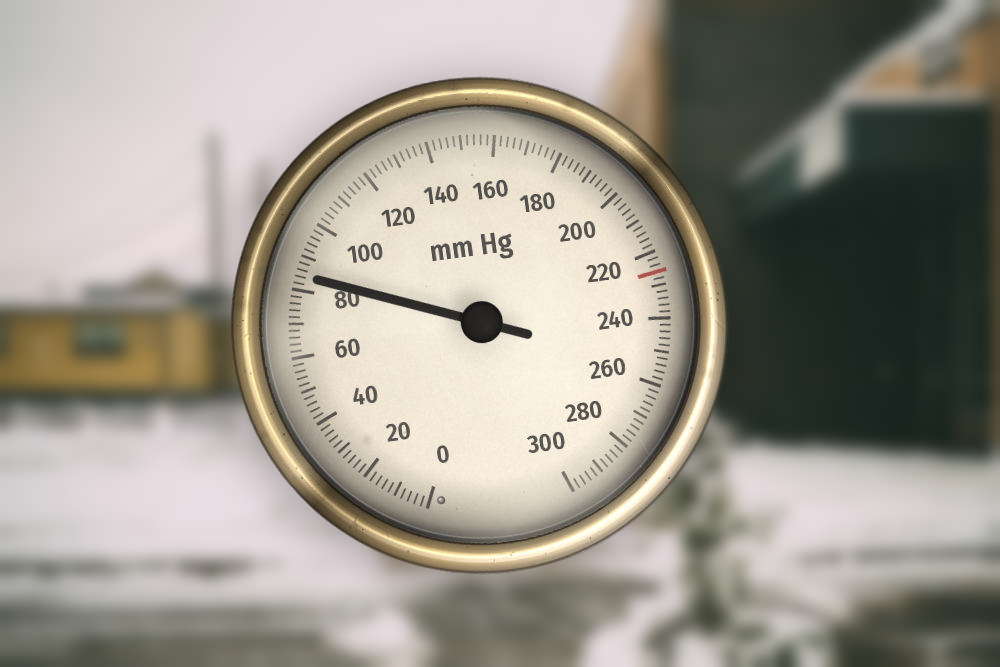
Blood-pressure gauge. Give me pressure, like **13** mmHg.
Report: **84** mmHg
